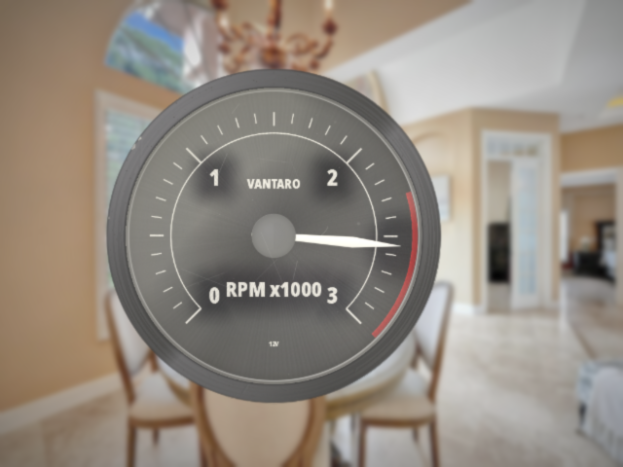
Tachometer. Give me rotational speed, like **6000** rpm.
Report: **2550** rpm
